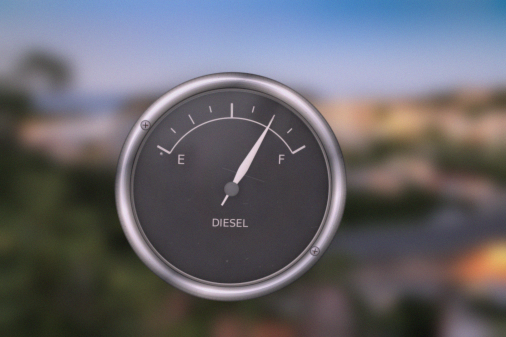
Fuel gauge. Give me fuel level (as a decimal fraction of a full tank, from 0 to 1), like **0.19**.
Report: **0.75**
